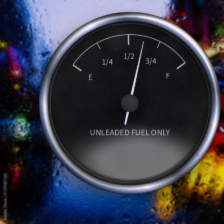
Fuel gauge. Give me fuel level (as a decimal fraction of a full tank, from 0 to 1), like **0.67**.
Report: **0.625**
